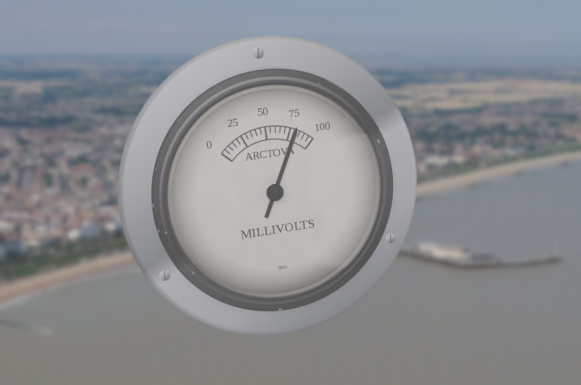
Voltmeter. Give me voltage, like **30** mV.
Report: **80** mV
